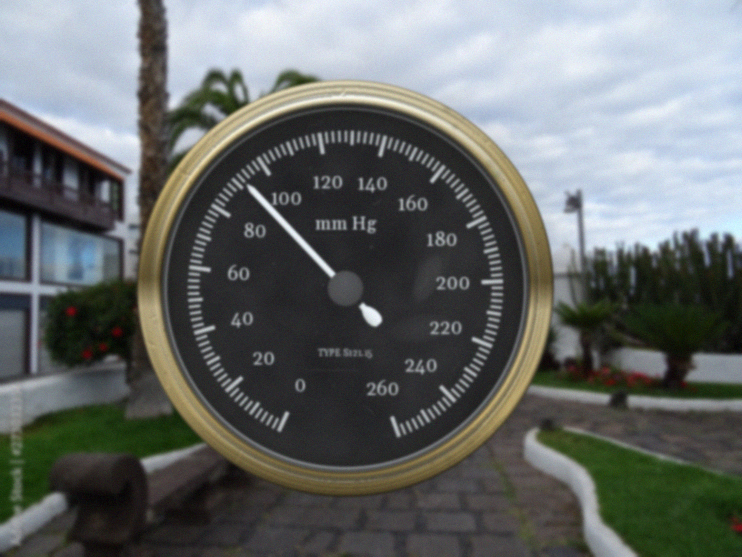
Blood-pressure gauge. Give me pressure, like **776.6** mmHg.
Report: **92** mmHg
